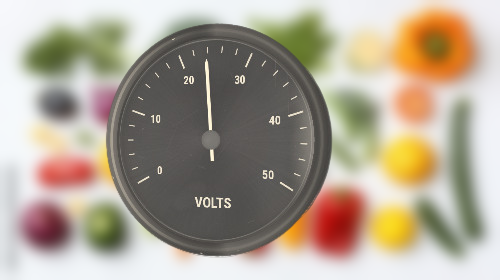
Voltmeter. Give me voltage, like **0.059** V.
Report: **24** V
